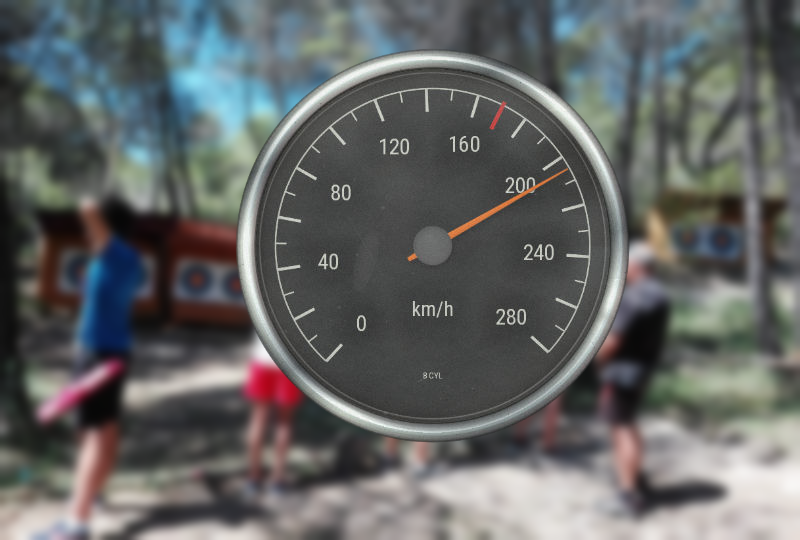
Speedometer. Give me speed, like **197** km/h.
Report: **205** km/h
